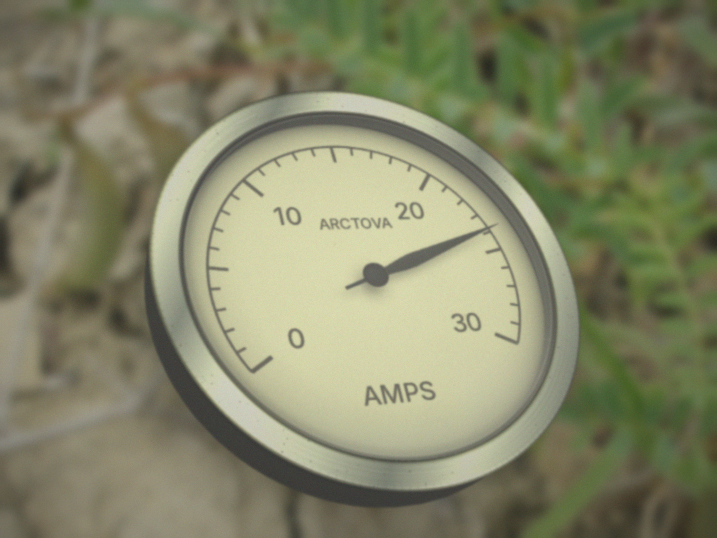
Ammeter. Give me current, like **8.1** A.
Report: **24** A
